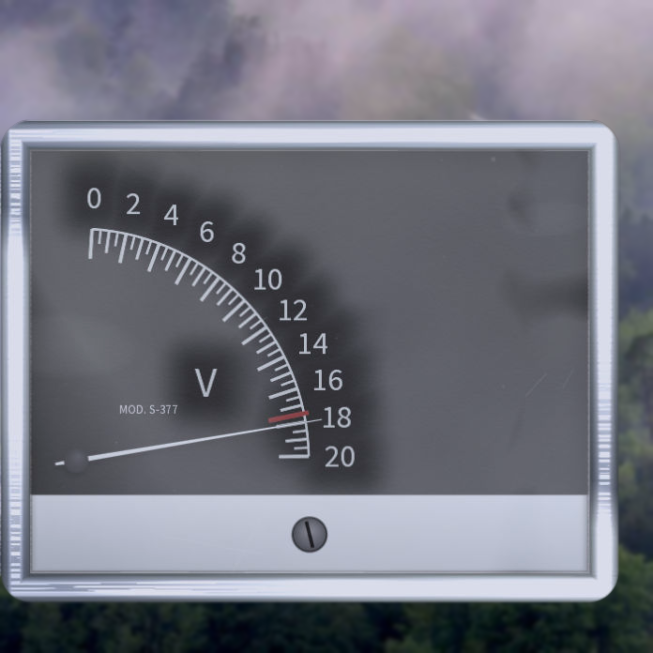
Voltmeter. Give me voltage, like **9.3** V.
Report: **18** V
